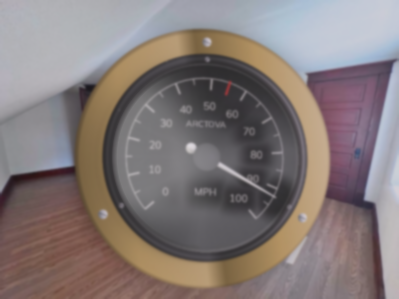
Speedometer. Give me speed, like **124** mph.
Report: **92.5** mph
